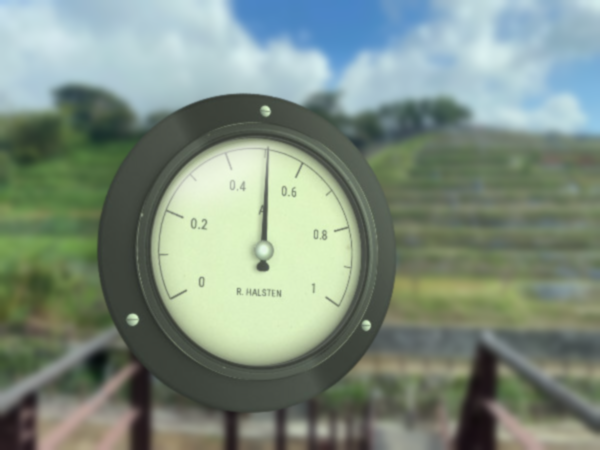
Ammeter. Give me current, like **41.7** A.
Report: **0.5** A
